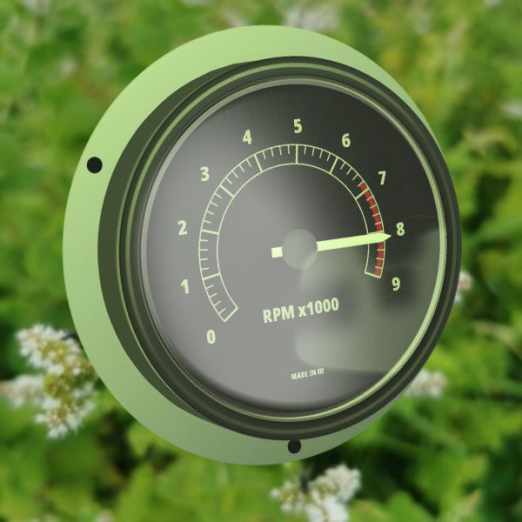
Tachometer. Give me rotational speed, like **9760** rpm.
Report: **8100** rpm
